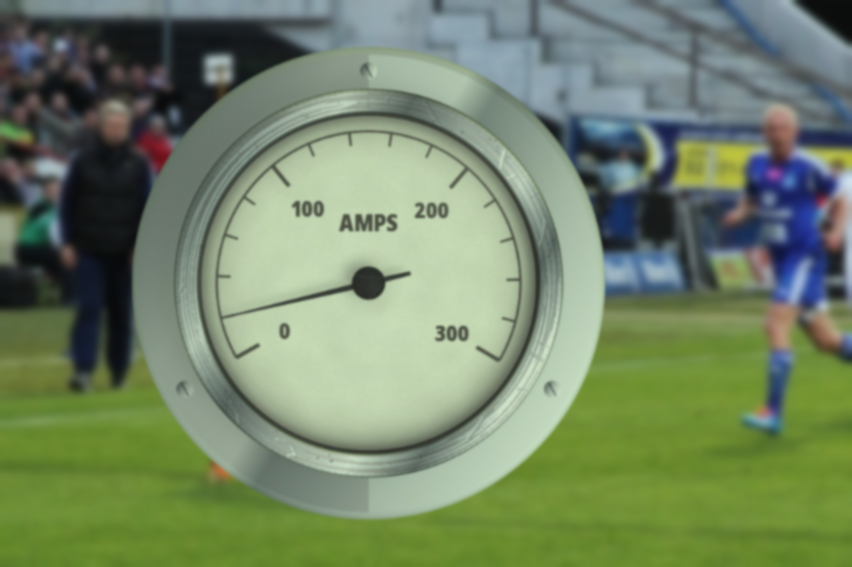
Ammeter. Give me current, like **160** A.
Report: **20** A
